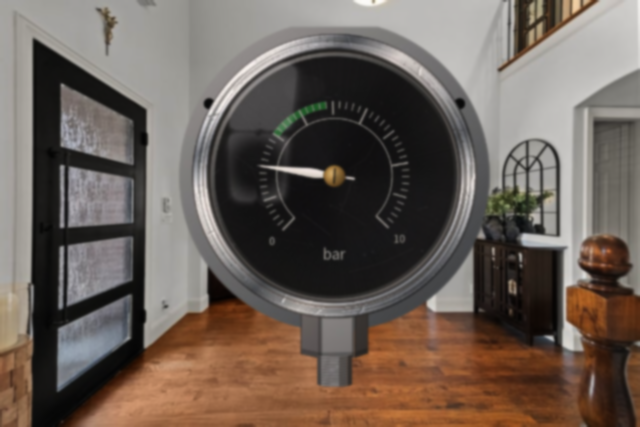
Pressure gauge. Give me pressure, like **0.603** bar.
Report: **2** bar
